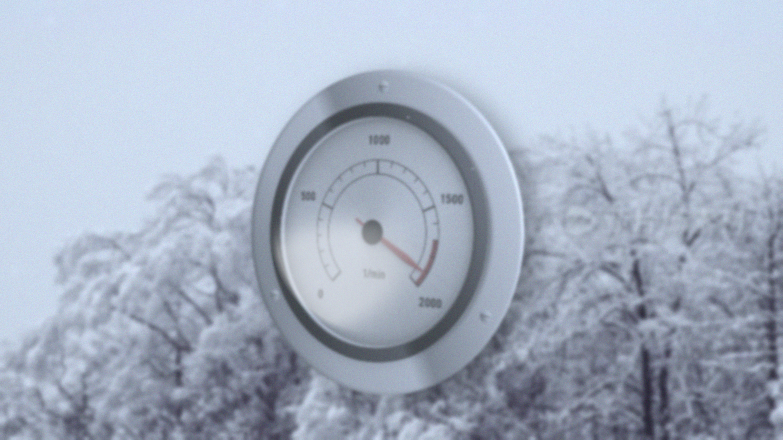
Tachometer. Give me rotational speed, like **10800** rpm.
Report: **1900** rpm
